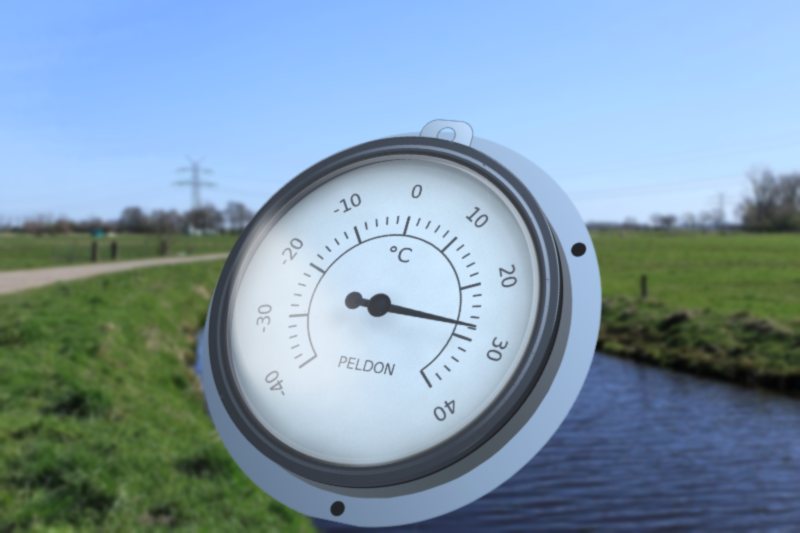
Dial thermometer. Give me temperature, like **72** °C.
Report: **28** °C
